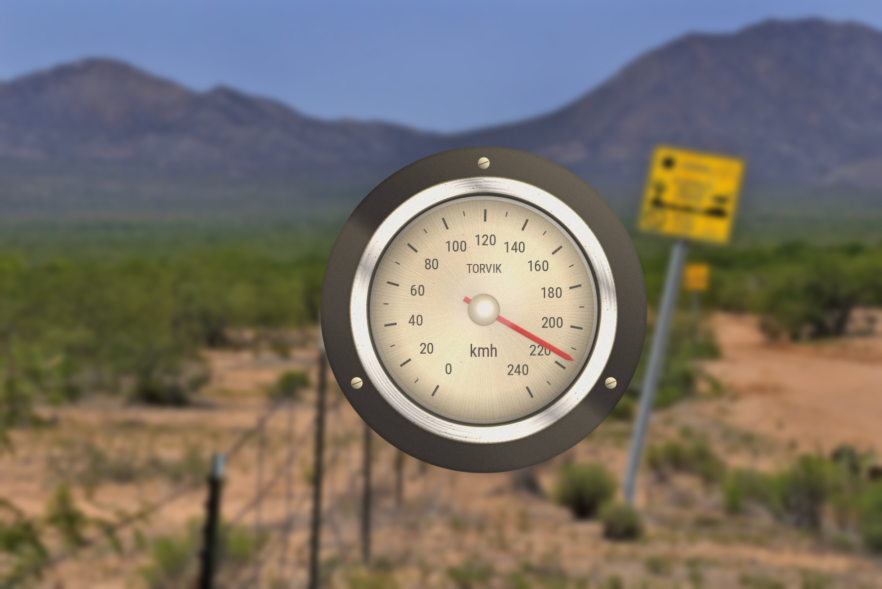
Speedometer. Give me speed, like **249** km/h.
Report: **215** km/h
